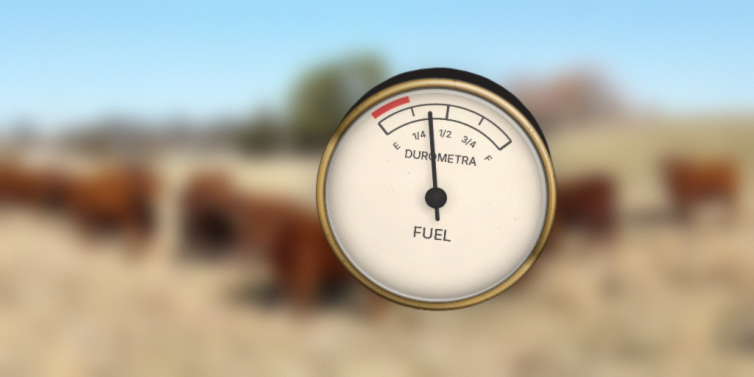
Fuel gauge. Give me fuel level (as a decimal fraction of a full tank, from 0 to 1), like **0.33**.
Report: **0.375**
